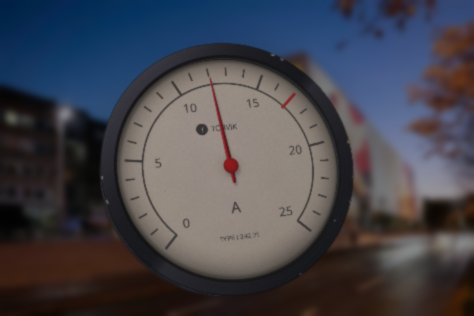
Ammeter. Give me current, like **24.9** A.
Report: **12** A
